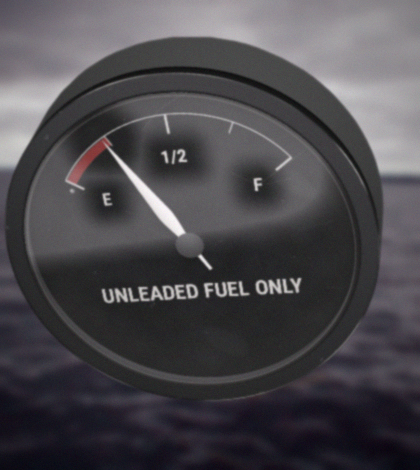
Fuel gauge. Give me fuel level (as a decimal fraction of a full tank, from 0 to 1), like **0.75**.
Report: **0.25**
